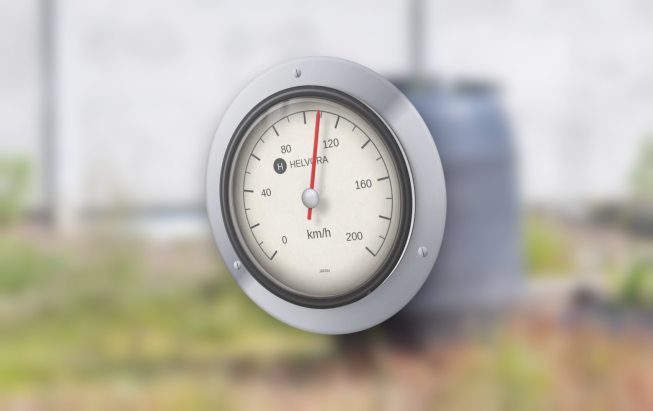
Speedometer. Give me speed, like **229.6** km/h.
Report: **110** km/h
